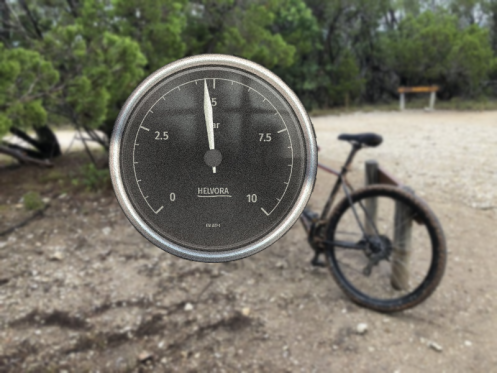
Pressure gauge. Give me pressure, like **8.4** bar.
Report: **4.75** bar
